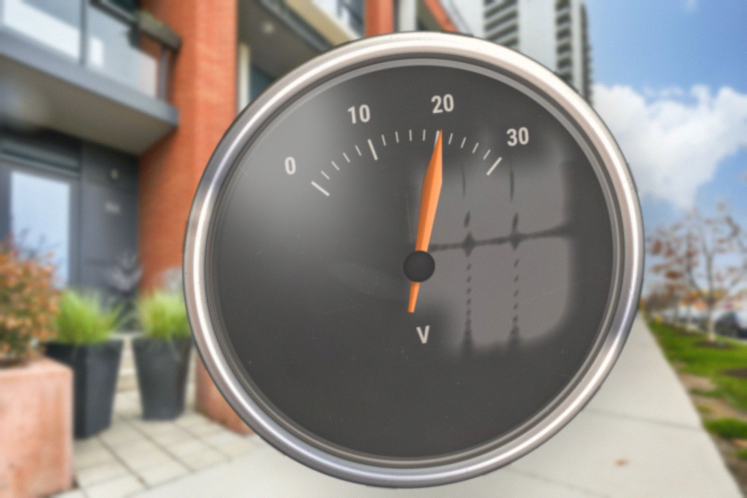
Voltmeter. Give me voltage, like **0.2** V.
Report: **20** V
